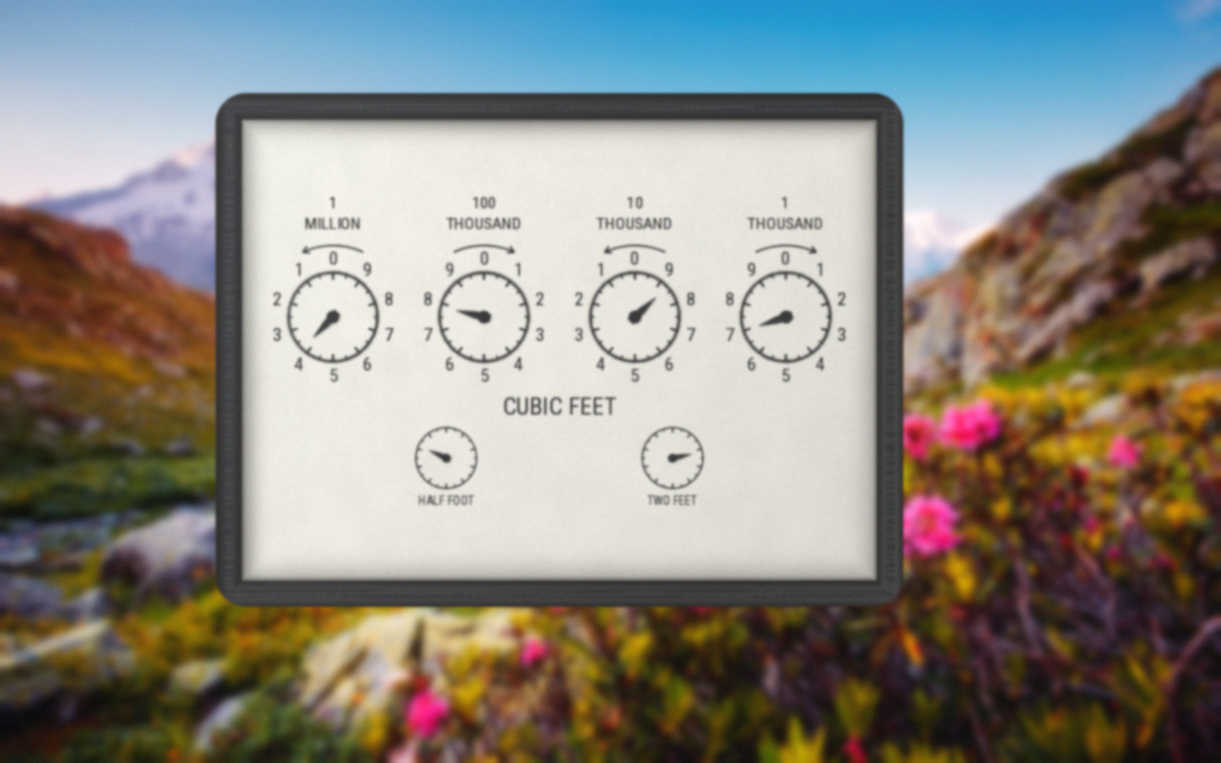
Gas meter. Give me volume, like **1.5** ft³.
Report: **378700** ft³
